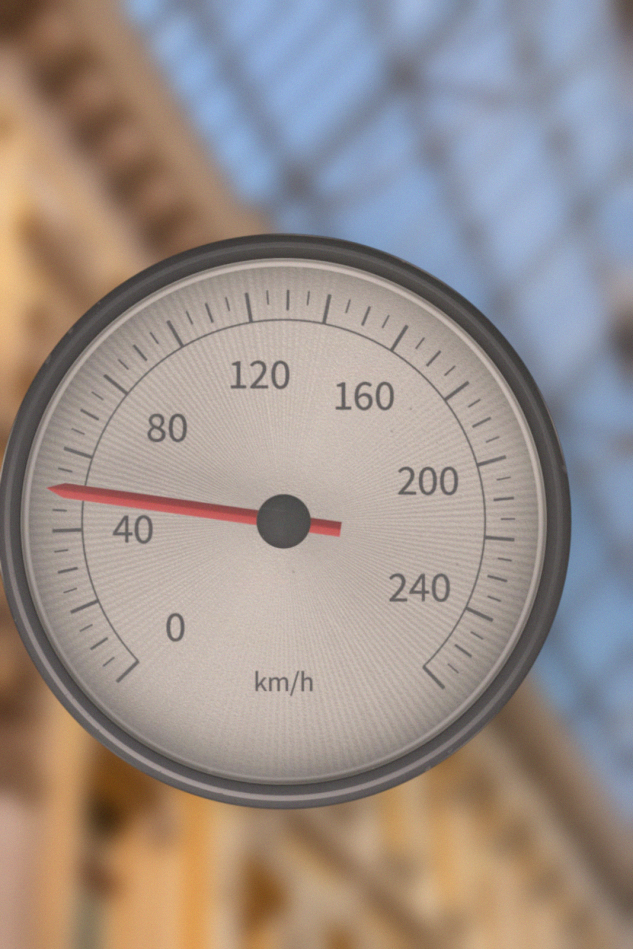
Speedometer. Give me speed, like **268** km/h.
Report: **50** km/h
